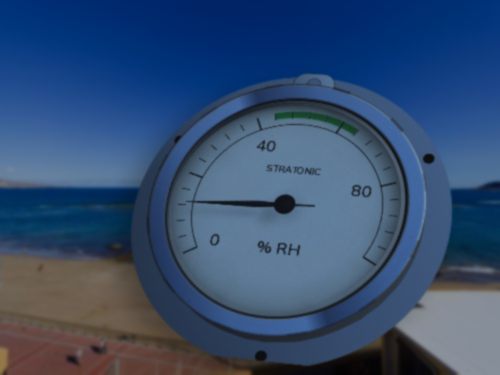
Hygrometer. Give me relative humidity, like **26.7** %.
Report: **12** %
